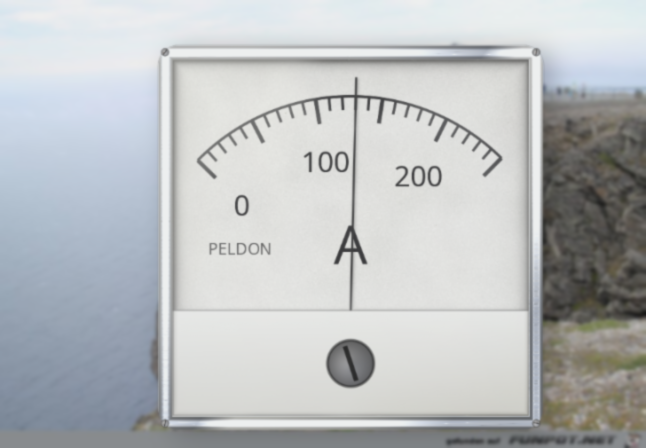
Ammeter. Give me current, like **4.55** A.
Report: **130** A
